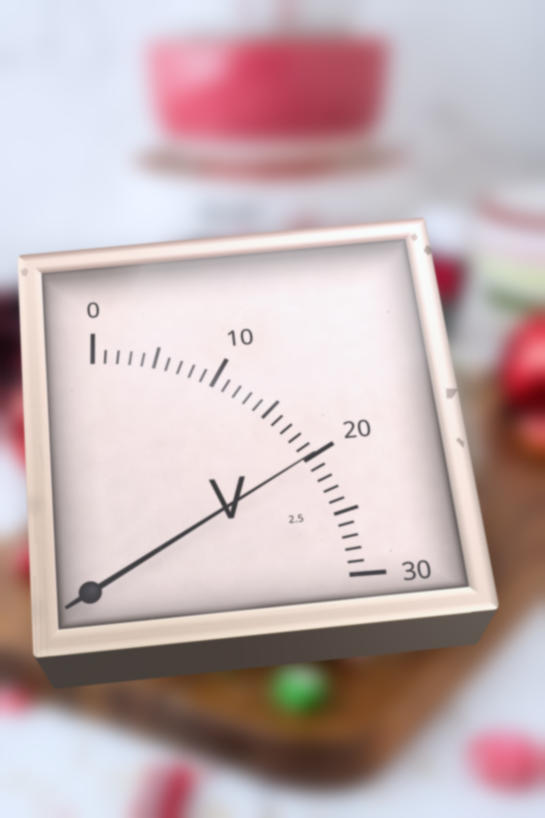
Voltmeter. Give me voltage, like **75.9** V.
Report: **20** V
